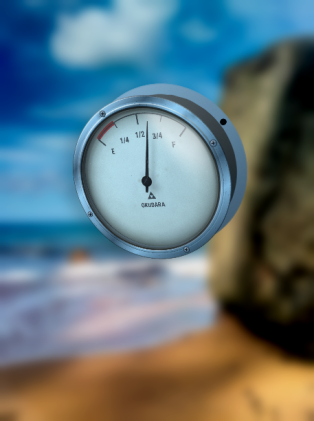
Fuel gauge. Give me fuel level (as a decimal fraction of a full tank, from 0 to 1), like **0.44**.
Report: **0.625**
